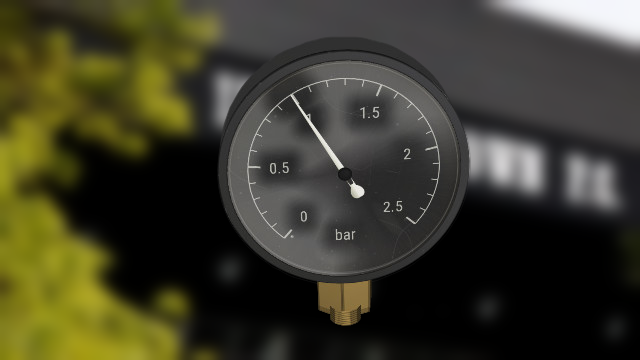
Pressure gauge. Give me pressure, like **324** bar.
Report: **1** bar
